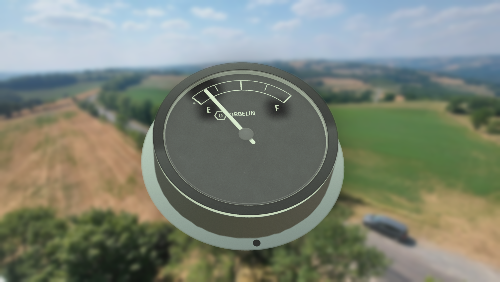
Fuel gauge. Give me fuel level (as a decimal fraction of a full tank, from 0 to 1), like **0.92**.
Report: **0.125**
